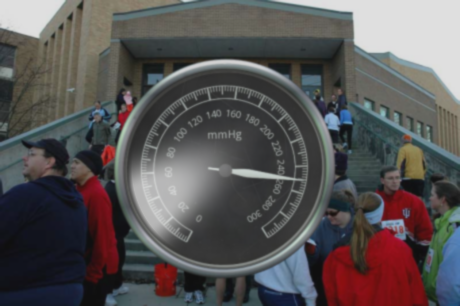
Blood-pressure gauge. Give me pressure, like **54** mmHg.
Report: **250** mmHg
